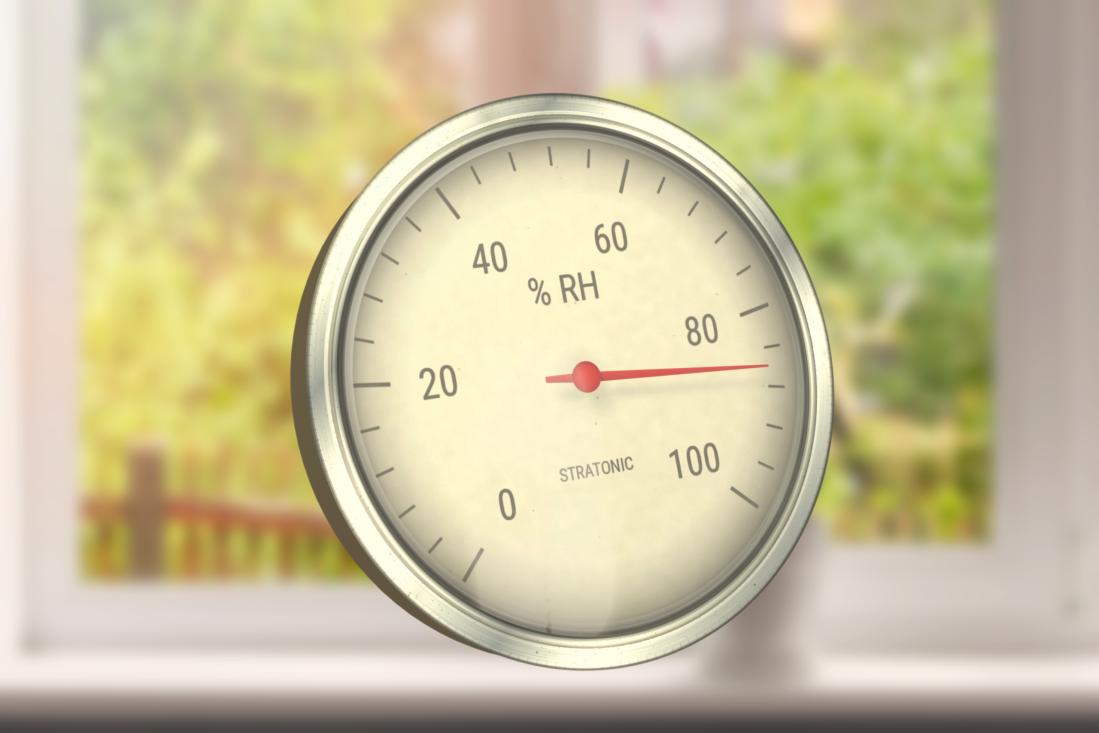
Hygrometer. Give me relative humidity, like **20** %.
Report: **86** %
